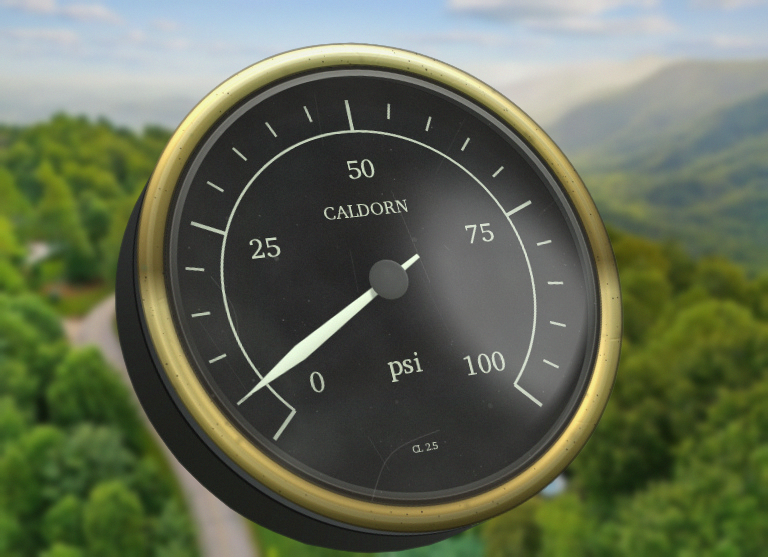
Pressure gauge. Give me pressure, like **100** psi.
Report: **5** psi
